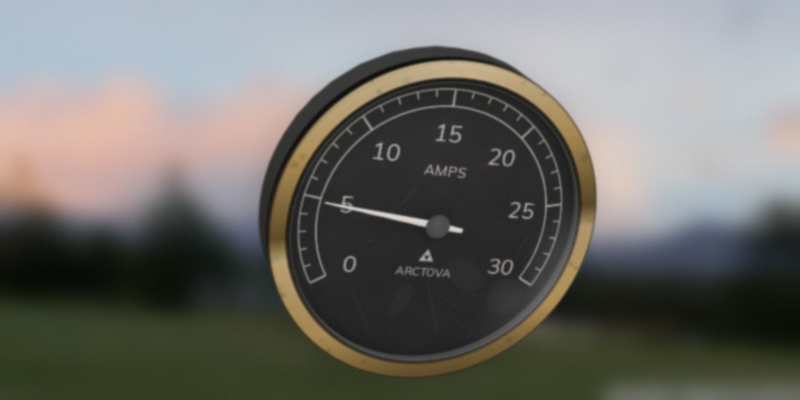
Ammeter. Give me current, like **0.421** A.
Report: **5** A
